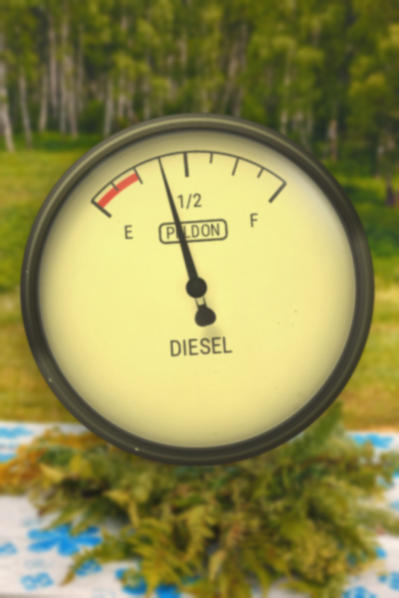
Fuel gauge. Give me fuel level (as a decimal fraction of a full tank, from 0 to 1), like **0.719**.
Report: **0.375**
